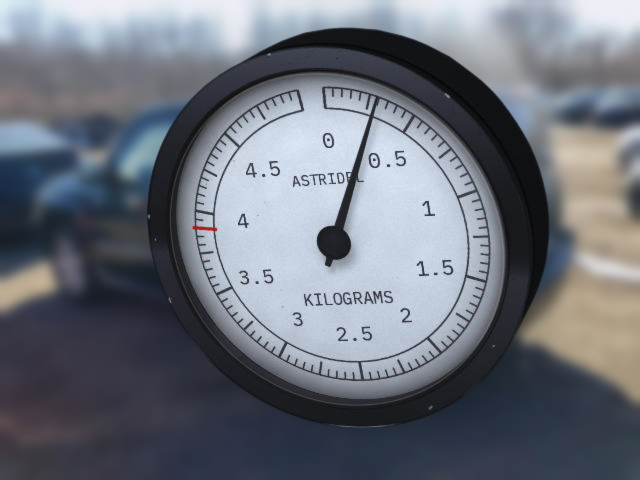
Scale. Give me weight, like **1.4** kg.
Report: **0.3** kg
